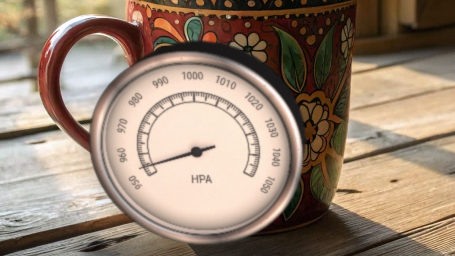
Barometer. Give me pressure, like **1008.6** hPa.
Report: **955** hPa
